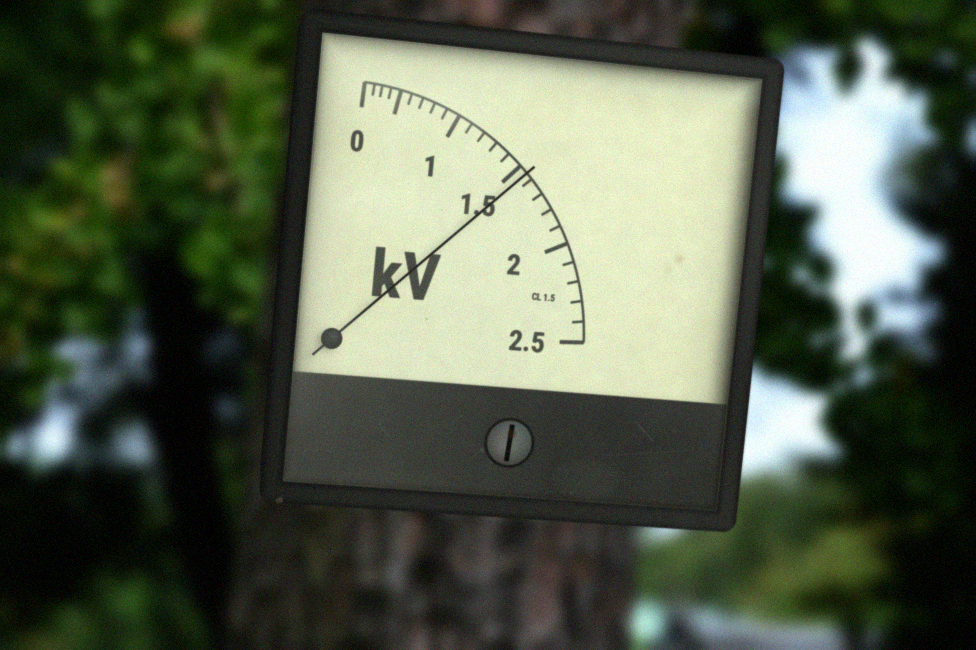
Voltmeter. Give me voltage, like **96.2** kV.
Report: **1.55** kV
